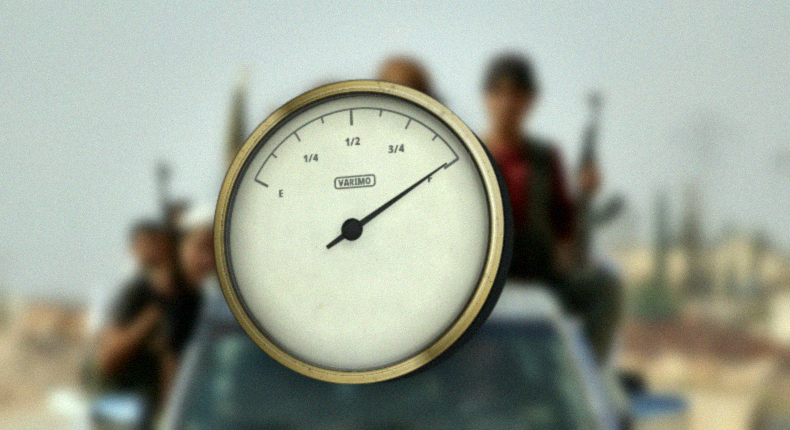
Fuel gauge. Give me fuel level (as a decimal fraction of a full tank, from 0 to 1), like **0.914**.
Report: **1**
